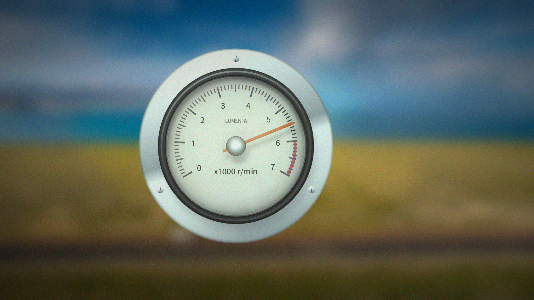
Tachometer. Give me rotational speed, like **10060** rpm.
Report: **5500** rpm
